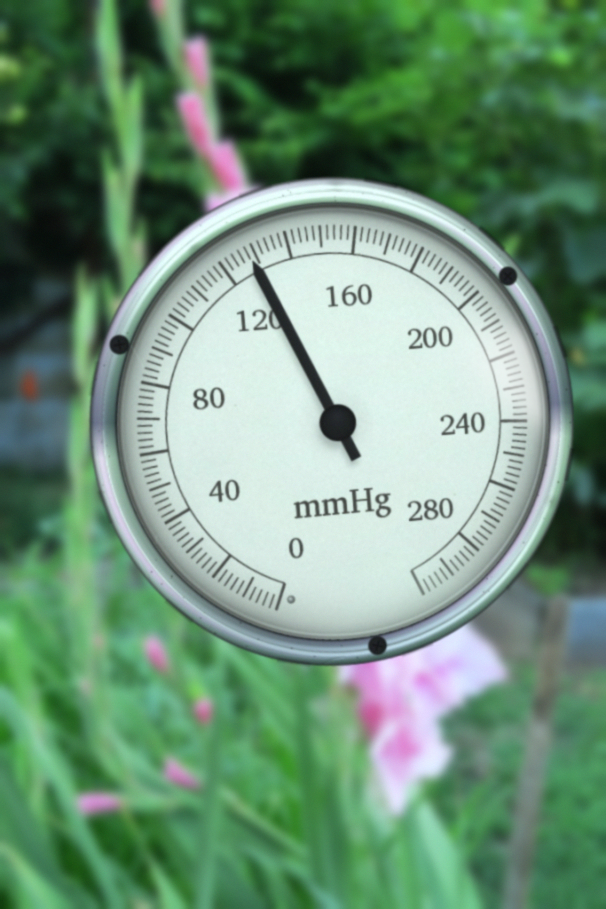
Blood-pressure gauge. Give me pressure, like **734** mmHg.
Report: **128** mmHg
